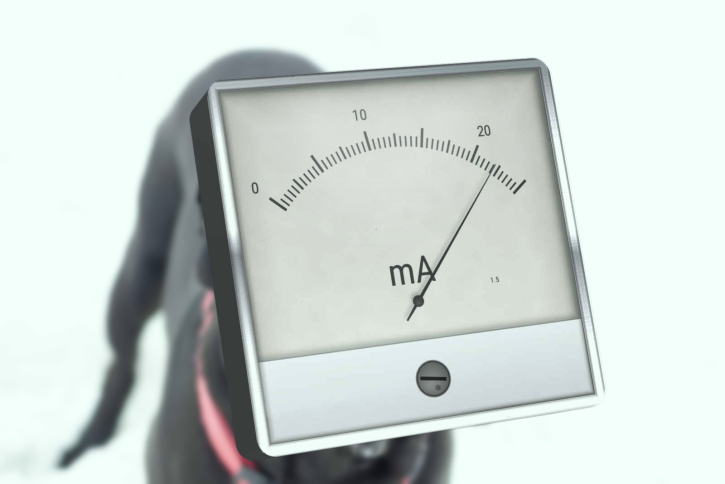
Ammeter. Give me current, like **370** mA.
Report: **22** mA
